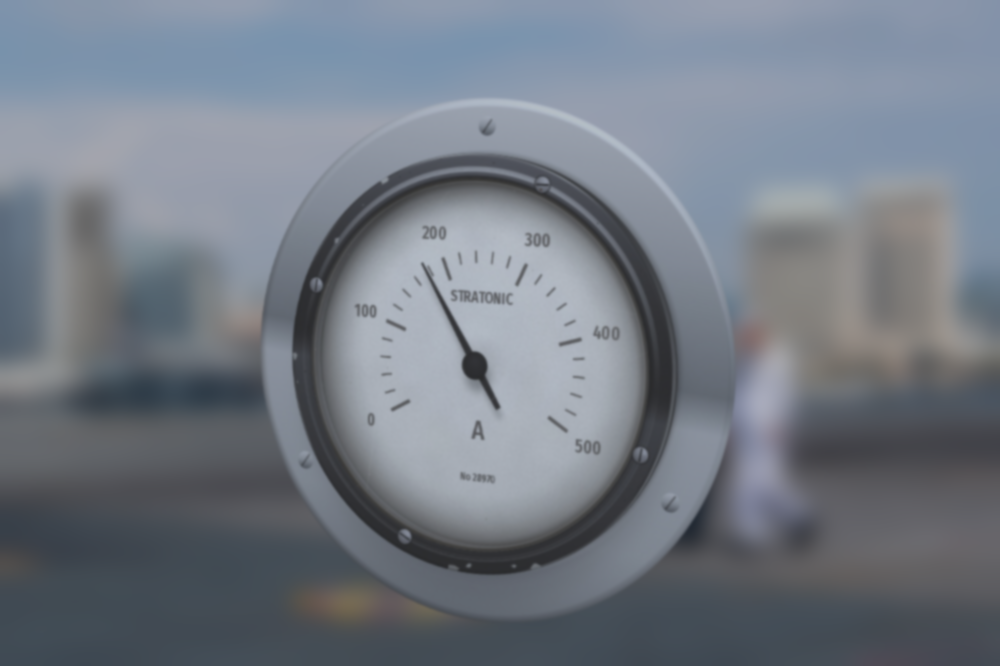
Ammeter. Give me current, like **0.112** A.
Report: **180** A
